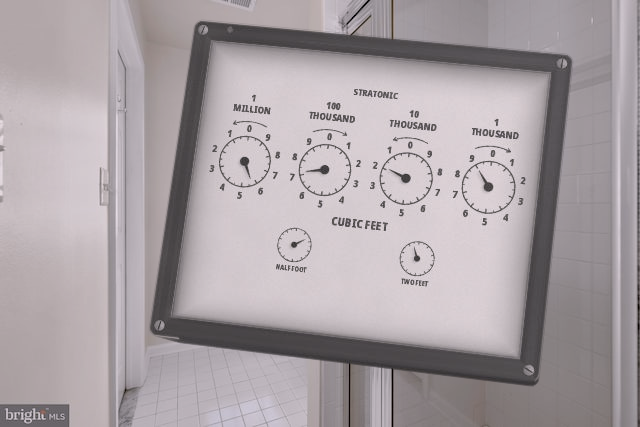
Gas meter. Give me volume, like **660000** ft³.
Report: **571900** ft³
